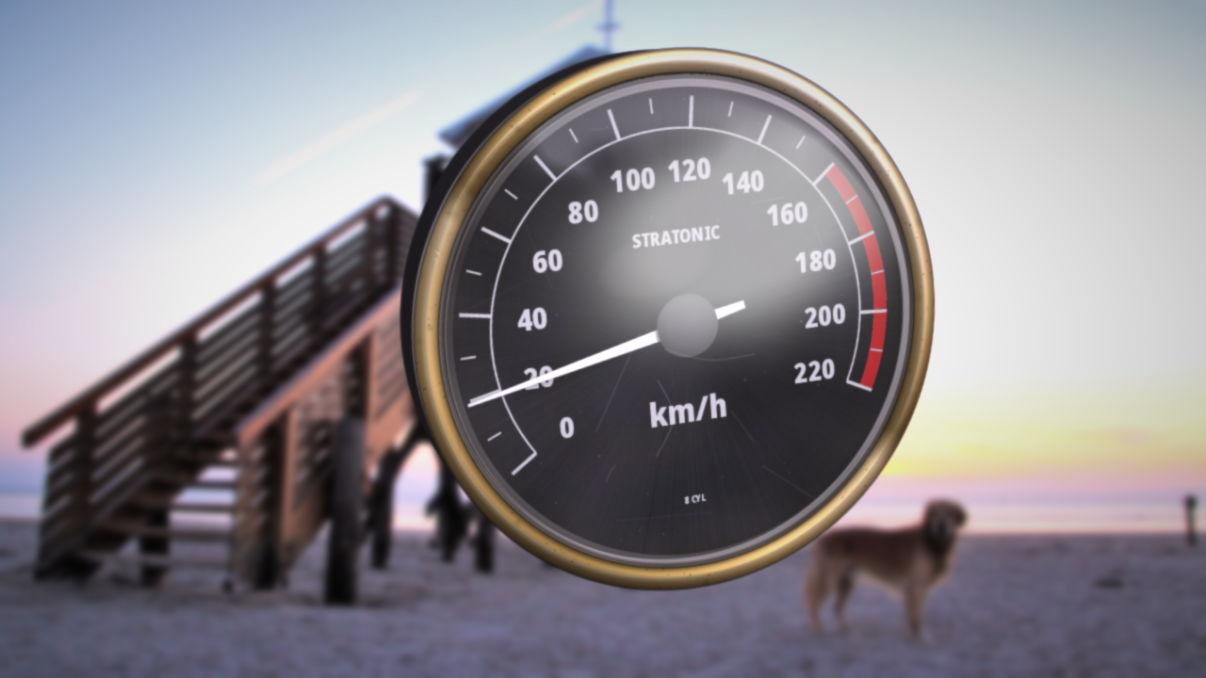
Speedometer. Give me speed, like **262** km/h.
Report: **20** km/h
